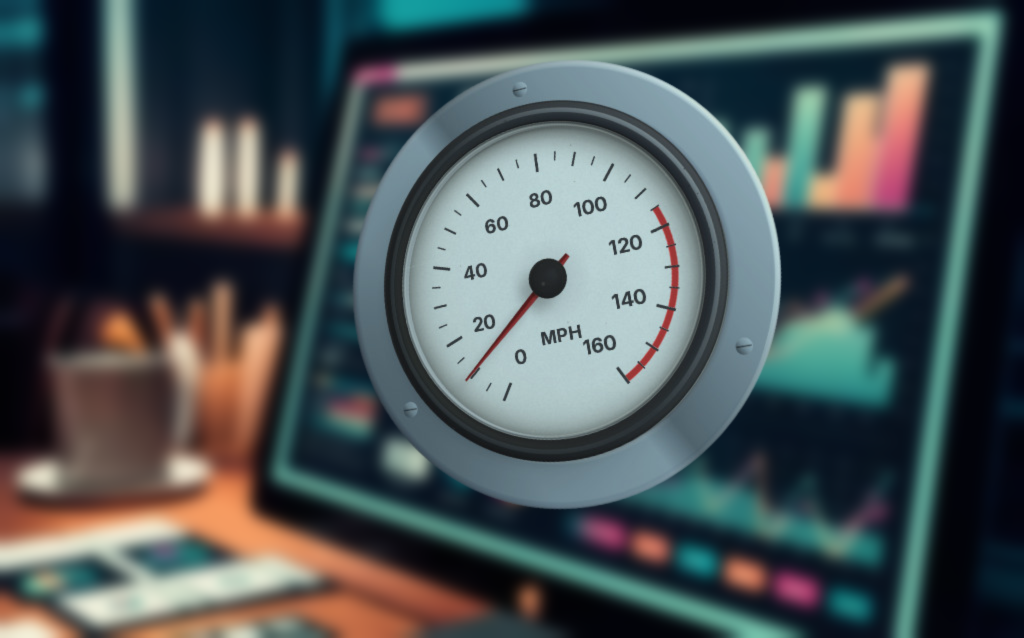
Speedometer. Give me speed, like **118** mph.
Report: **10** mph
